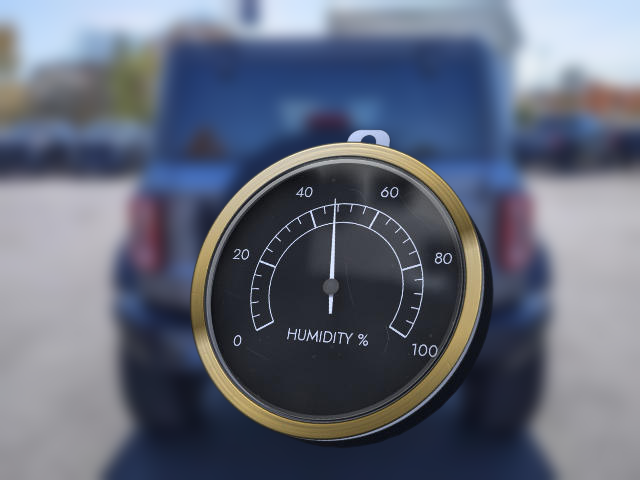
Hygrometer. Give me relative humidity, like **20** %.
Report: **48** %
